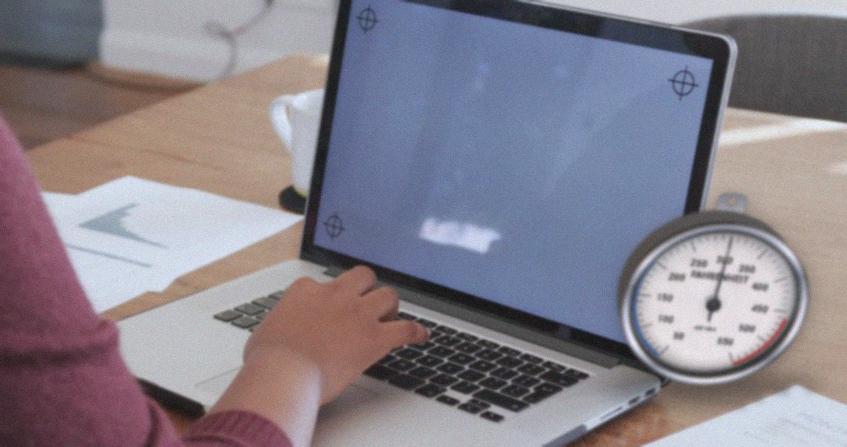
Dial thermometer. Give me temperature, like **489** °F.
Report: **300** °F
